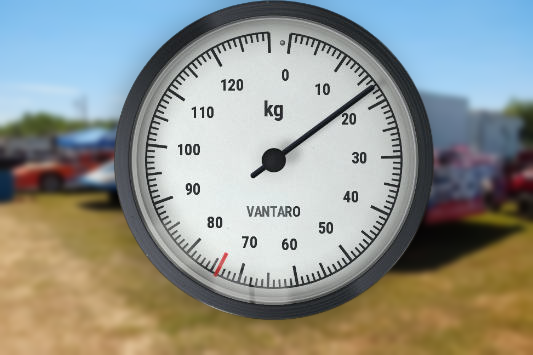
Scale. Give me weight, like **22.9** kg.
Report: **17** kg
